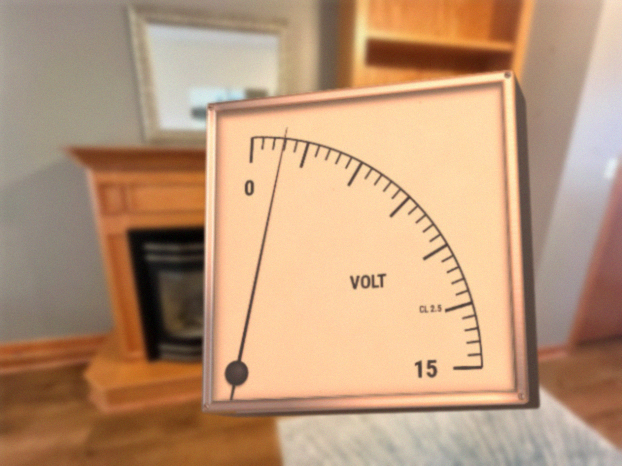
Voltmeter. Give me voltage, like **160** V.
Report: **1.5** V
